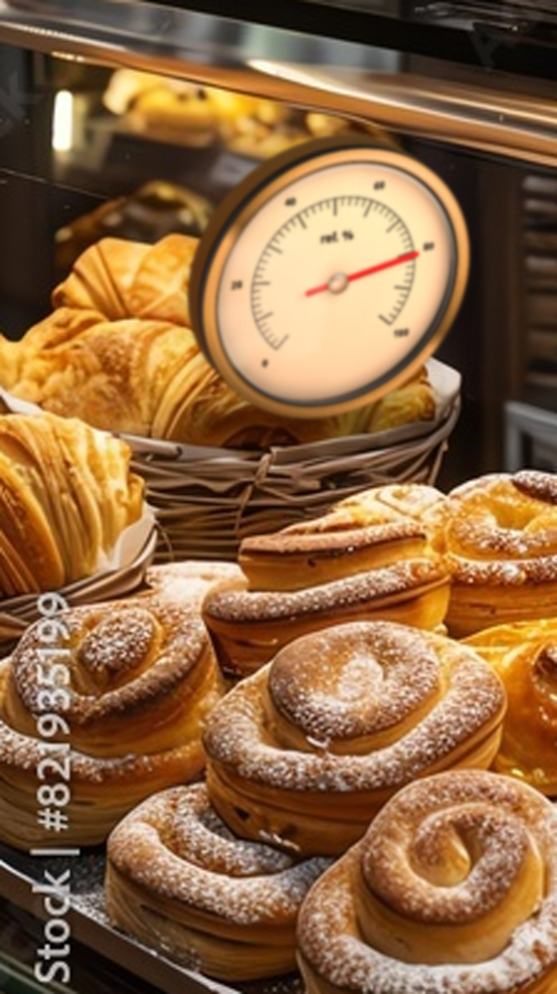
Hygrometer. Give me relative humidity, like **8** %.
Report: **80** %
